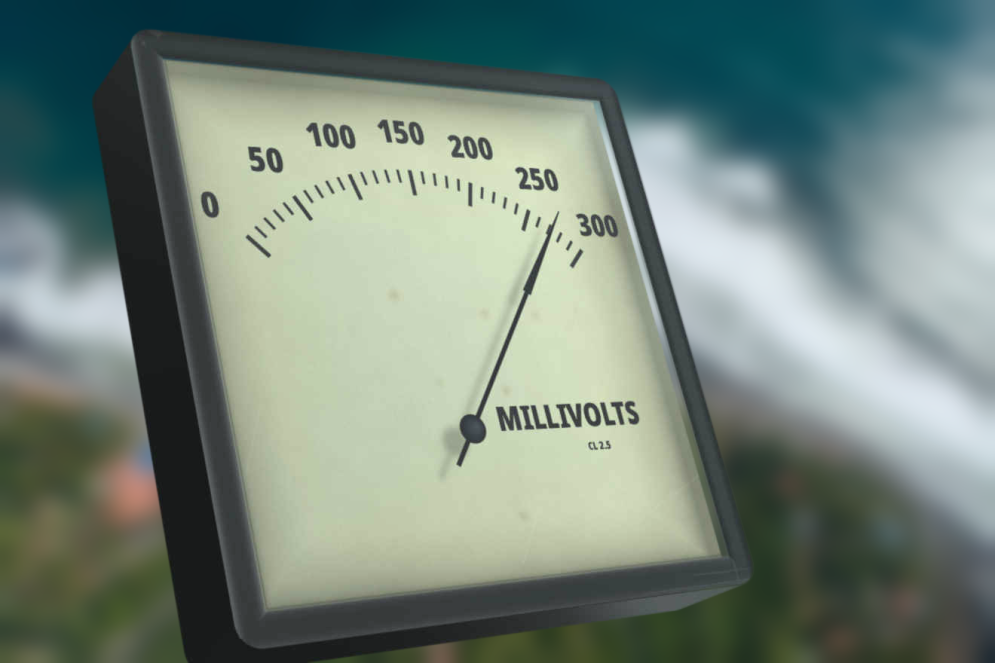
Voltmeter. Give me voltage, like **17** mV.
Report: **270** mV
